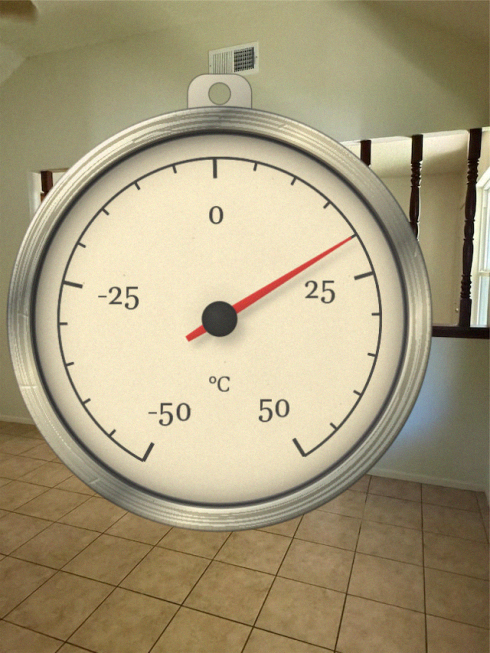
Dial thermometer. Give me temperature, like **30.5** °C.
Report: **20** °C
